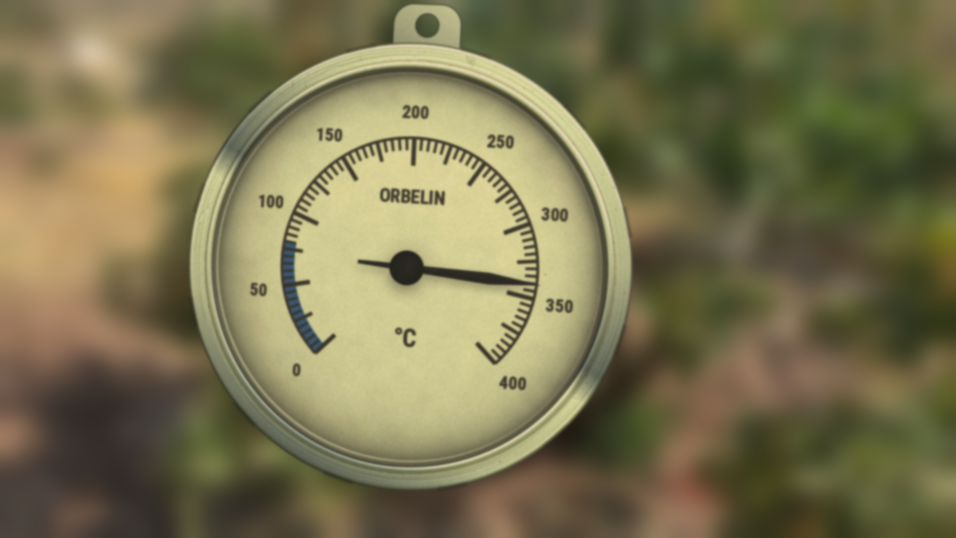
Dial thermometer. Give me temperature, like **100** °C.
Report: **340** °C
